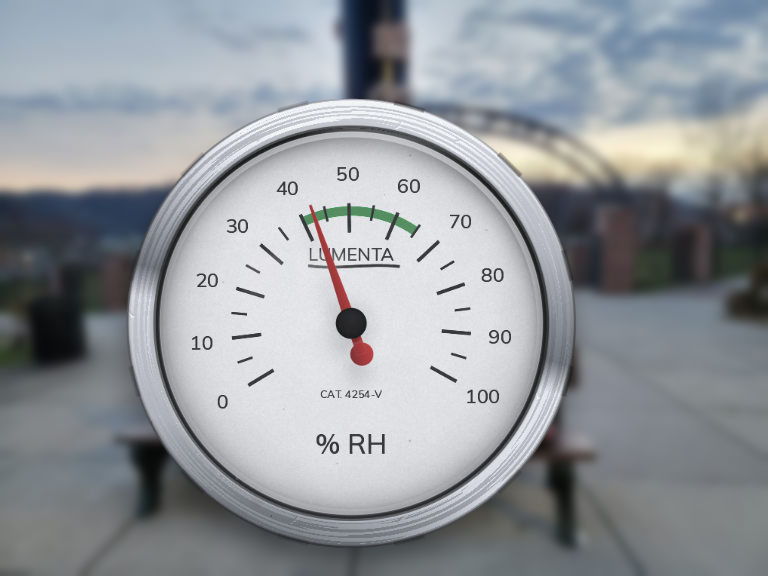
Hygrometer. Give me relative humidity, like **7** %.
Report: **42.5** %
